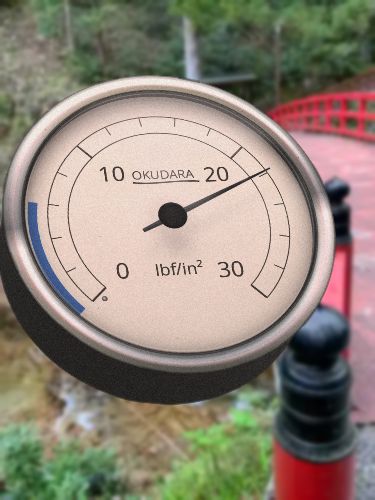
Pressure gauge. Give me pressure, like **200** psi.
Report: **22** psi
